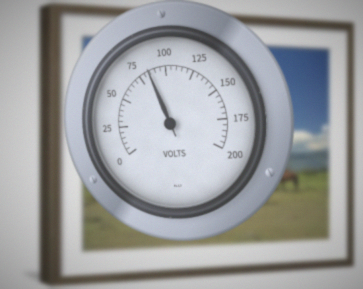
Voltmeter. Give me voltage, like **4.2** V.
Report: **85** V
